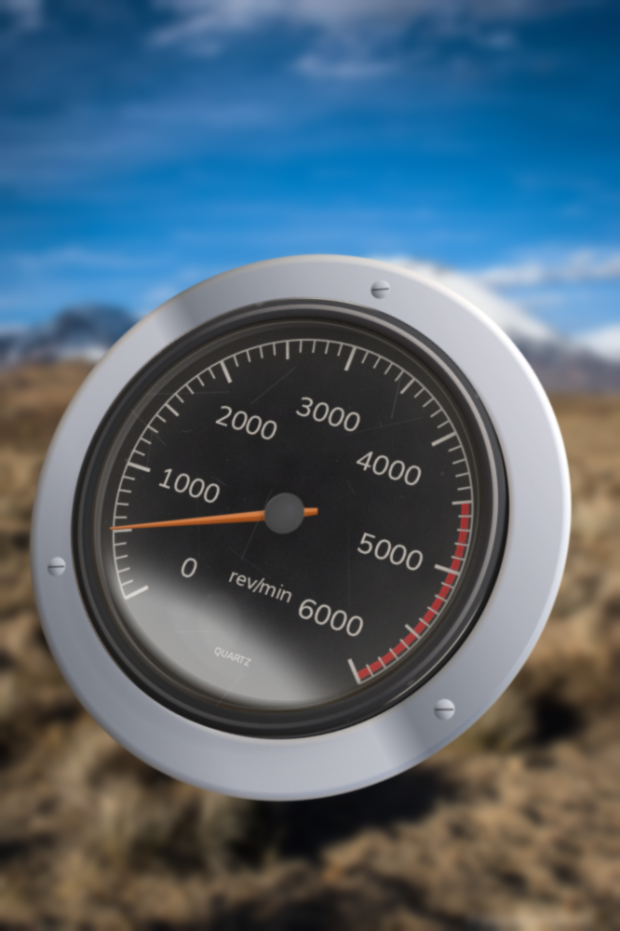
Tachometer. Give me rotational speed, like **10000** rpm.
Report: **500** rpm
